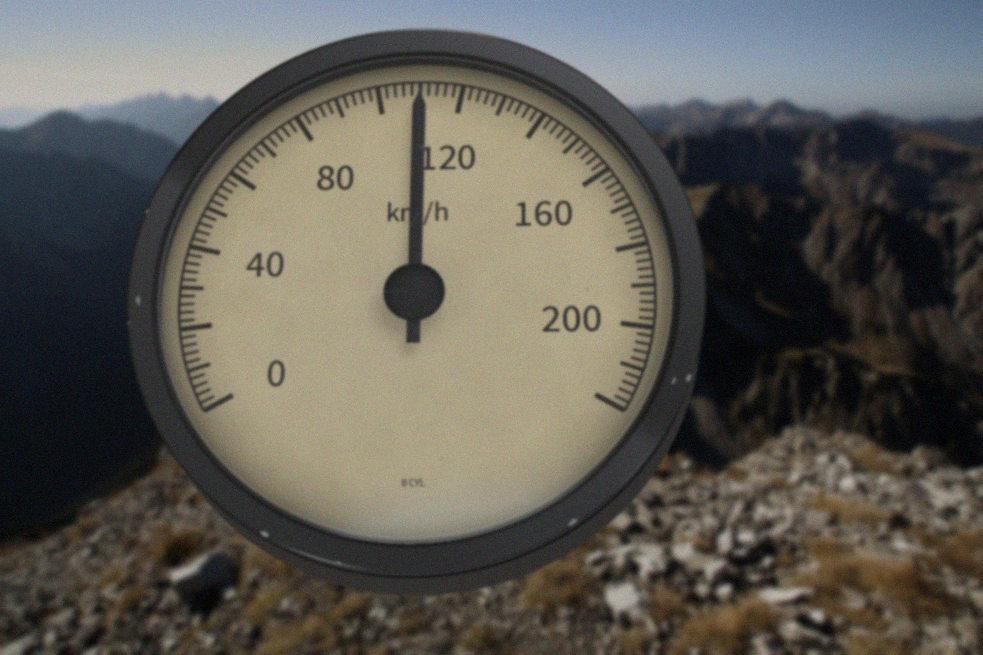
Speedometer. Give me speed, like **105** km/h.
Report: **110** km/h
